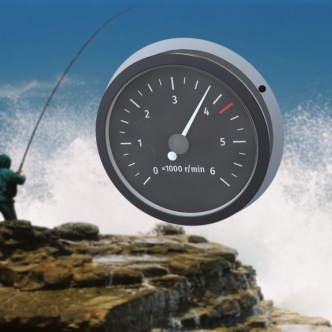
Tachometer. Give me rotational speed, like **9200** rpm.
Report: **3750** rpm
